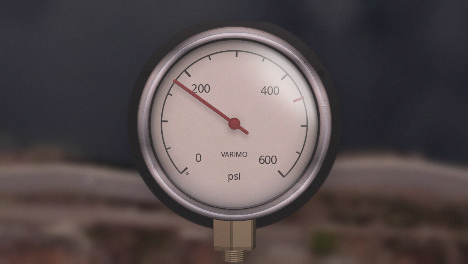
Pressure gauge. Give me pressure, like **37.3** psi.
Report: **175** psi
